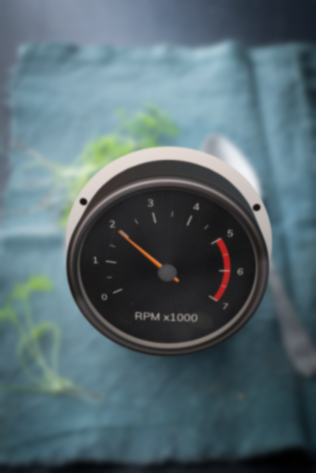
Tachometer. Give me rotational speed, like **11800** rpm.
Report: **2000** rpm
